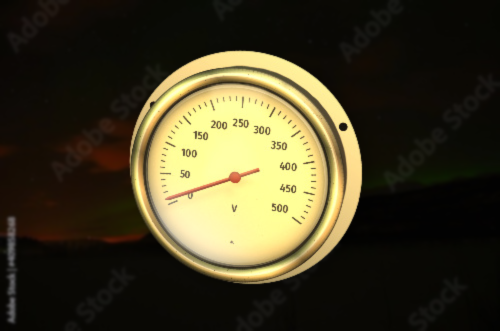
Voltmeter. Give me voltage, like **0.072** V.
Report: **10** V
